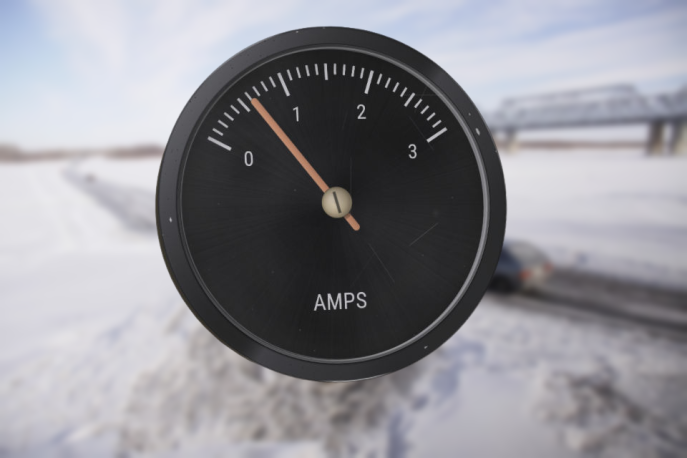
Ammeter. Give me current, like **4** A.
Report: **0.6** A
